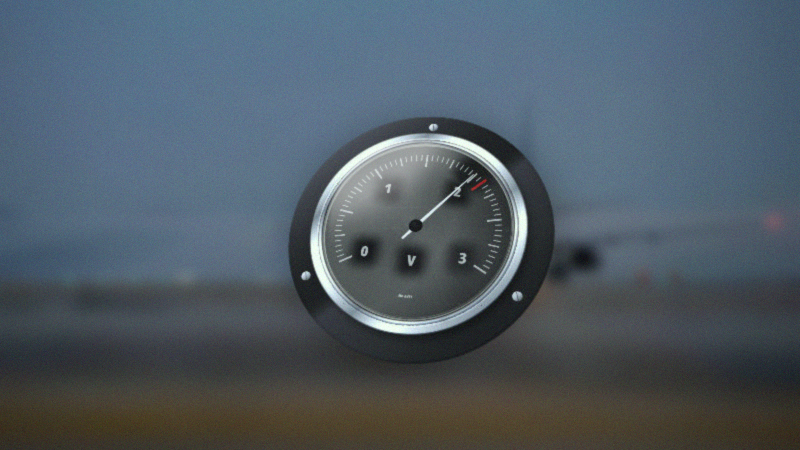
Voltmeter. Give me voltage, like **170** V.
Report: **2** V
